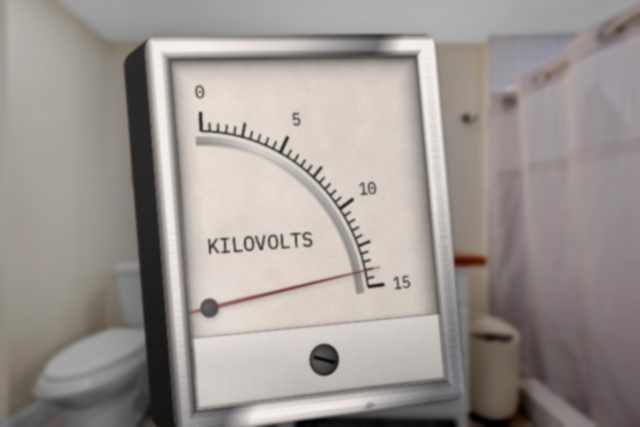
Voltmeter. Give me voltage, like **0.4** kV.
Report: **14** kV
